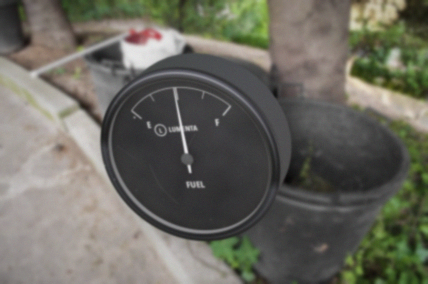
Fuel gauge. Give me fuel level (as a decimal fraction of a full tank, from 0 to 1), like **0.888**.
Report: **0.5**
